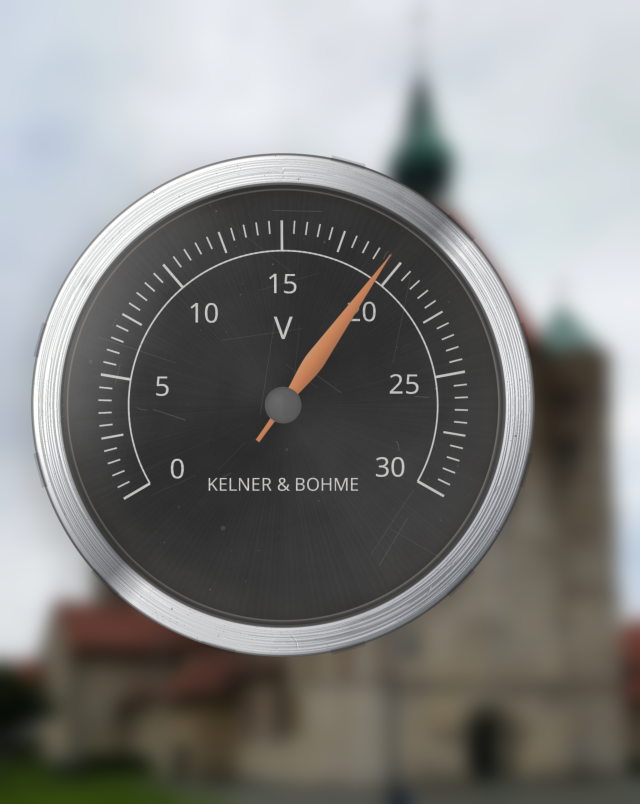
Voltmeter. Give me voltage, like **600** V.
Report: **19.5** V
